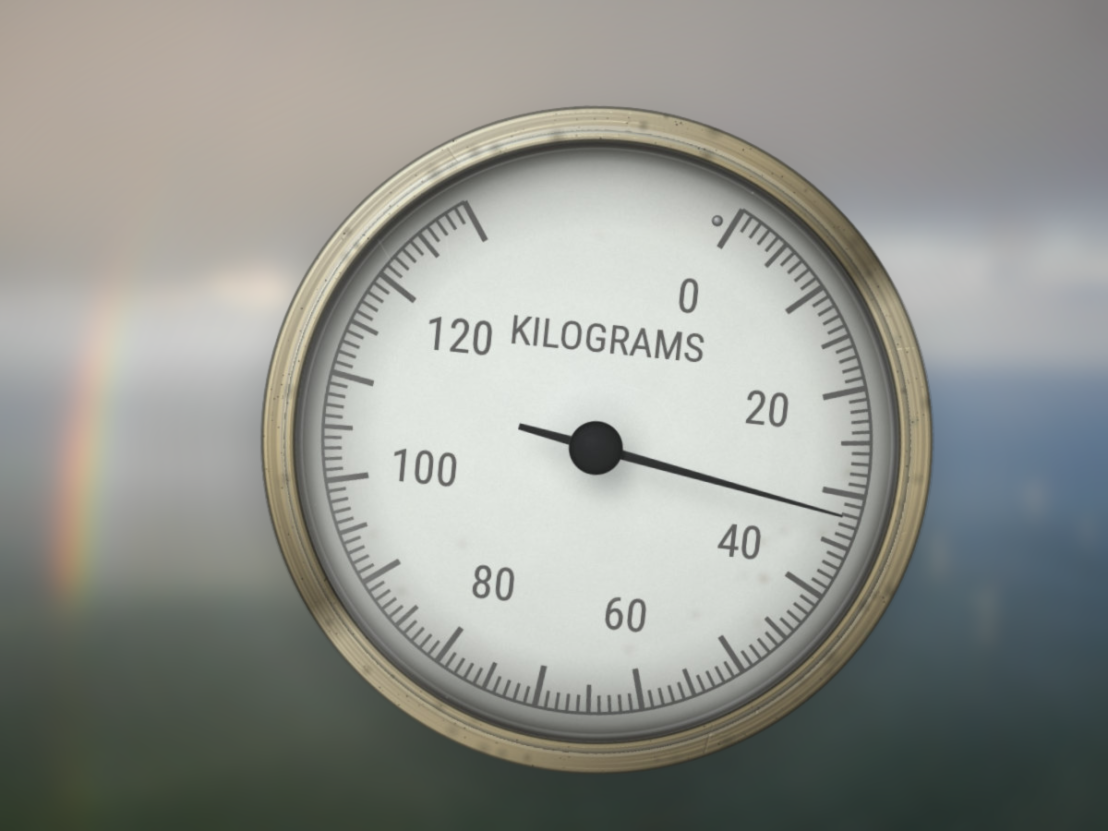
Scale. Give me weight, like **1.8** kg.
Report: **32** kg
